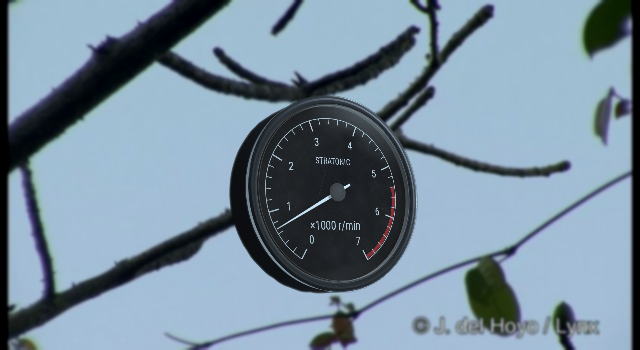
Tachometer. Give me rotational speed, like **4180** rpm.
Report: **700** rpm
